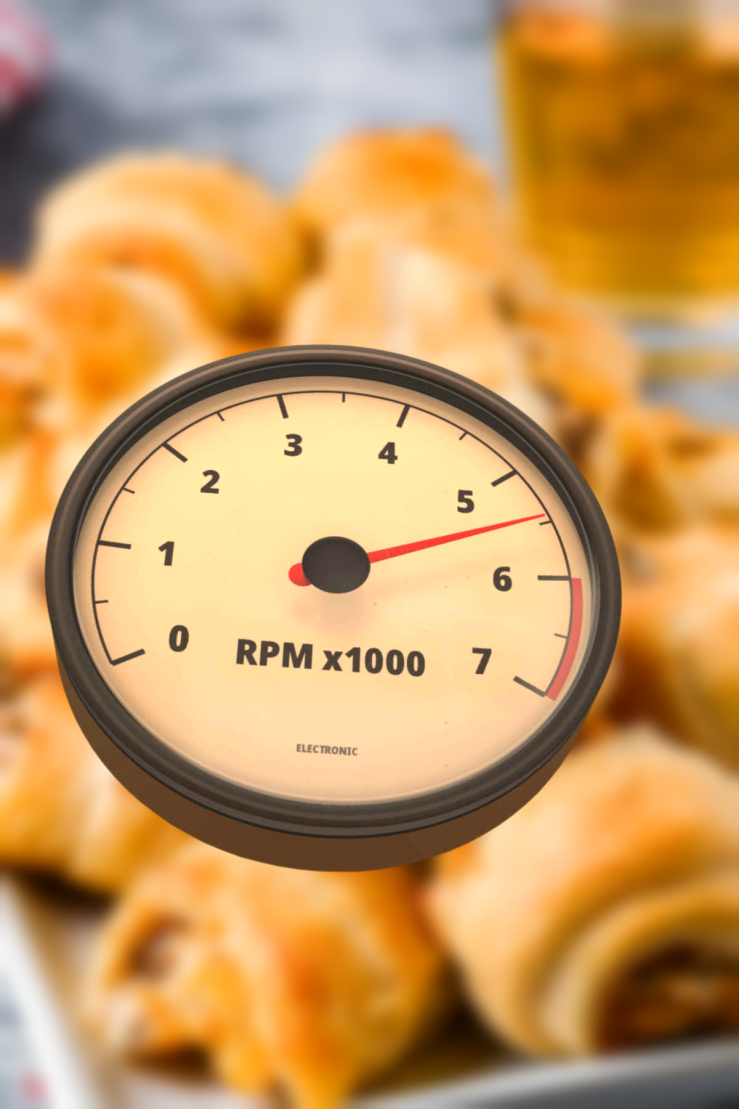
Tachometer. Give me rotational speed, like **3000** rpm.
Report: **5500** rpm
